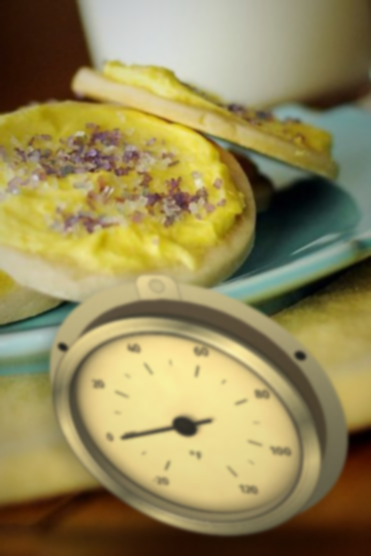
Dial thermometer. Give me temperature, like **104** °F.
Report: **0** °F
